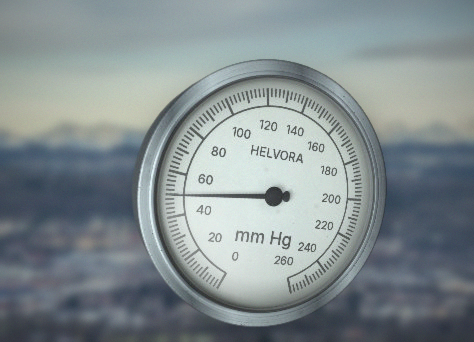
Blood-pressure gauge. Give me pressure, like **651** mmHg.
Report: **50** mmHg
